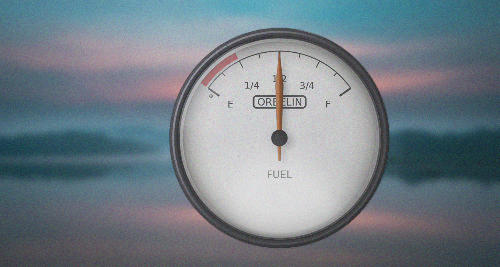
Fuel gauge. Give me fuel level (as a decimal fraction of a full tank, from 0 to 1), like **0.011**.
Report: **0.5**
